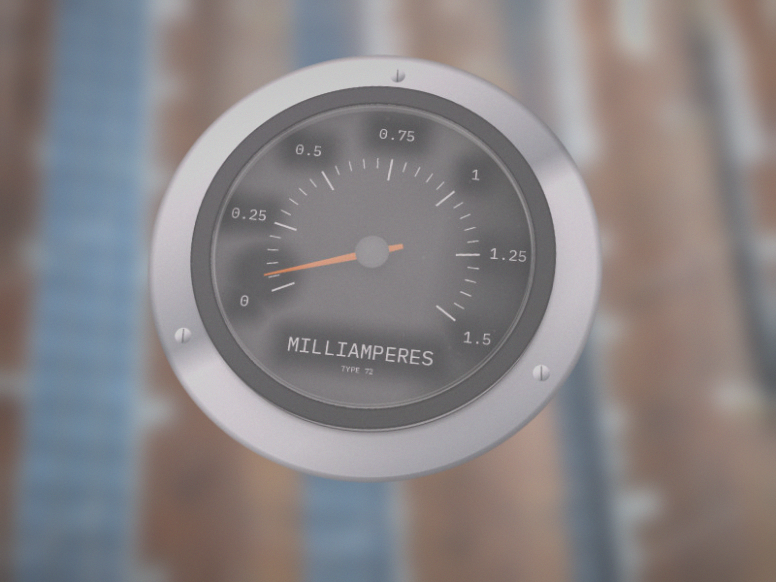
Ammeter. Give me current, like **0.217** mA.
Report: **0.05** mA
